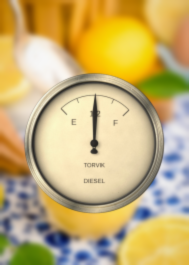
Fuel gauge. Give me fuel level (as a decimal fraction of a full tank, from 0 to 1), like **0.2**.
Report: **0.5**
